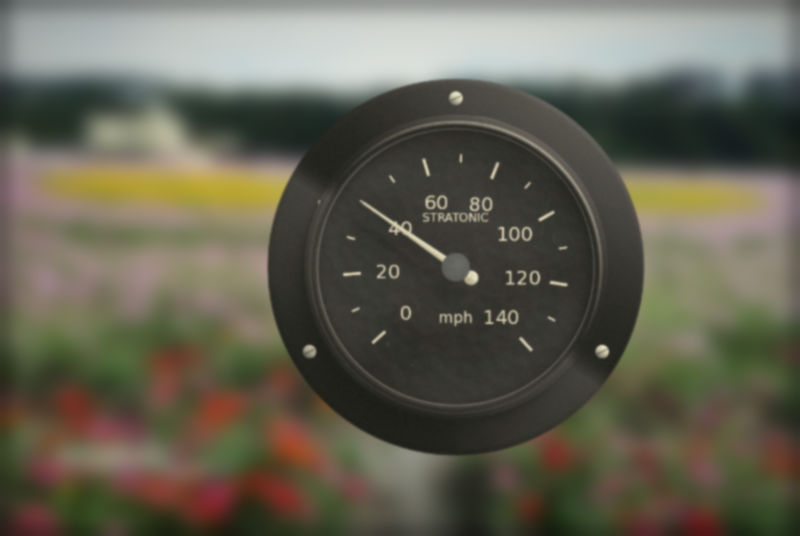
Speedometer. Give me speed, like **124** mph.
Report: **40** mph
